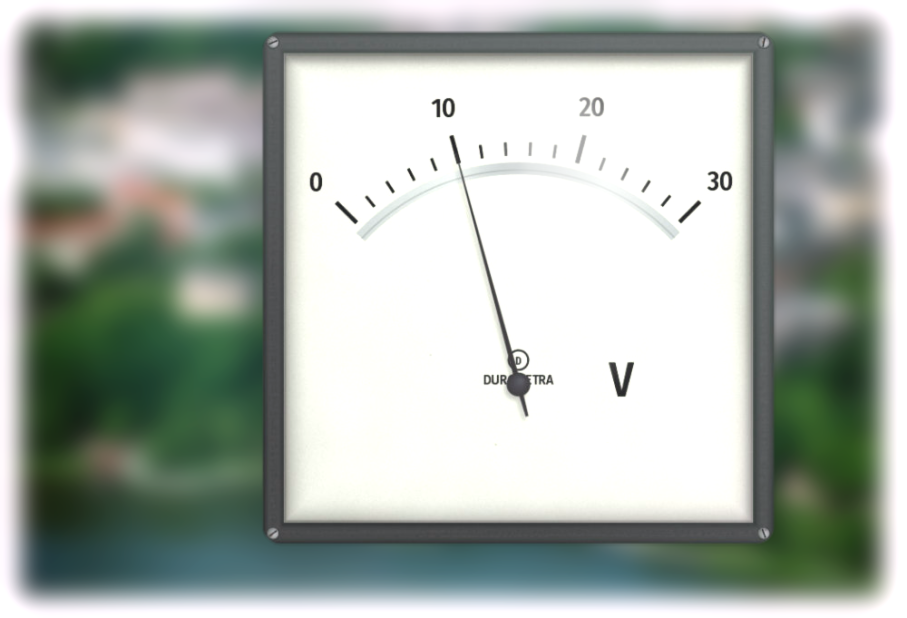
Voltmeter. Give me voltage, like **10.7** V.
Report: **10** V
